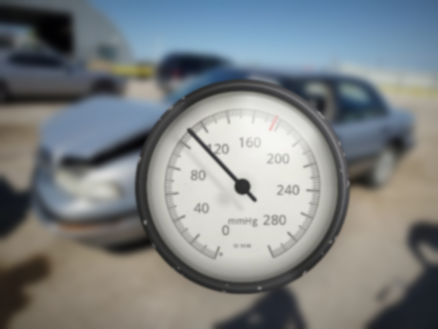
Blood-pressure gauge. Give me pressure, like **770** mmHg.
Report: **110** mmHg
